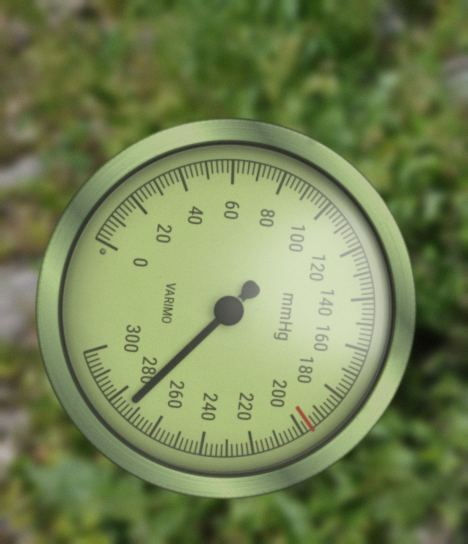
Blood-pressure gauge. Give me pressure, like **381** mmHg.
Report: **274** mmHg
